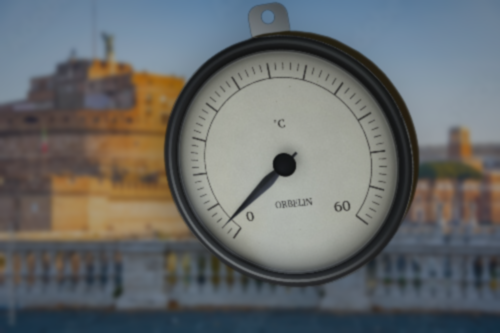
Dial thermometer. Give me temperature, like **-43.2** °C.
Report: **2** °C
